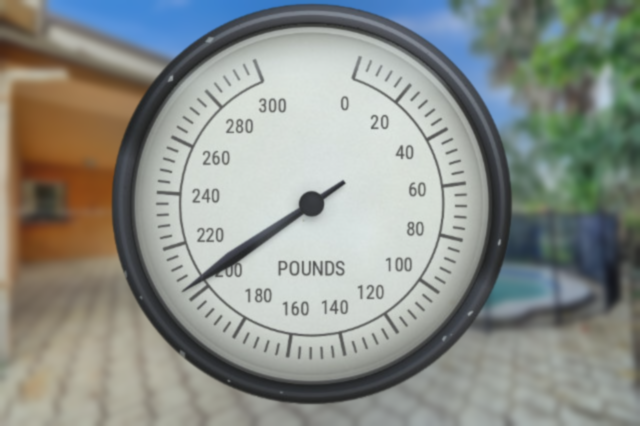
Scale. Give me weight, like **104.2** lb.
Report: **204** lb
